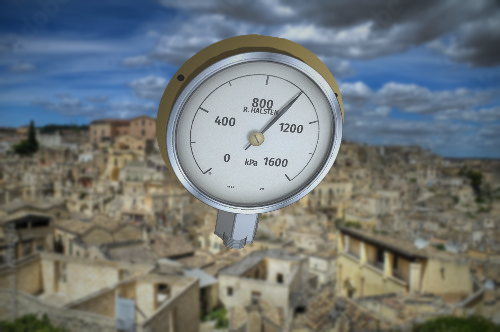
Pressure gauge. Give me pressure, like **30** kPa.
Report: **1000** kPa
